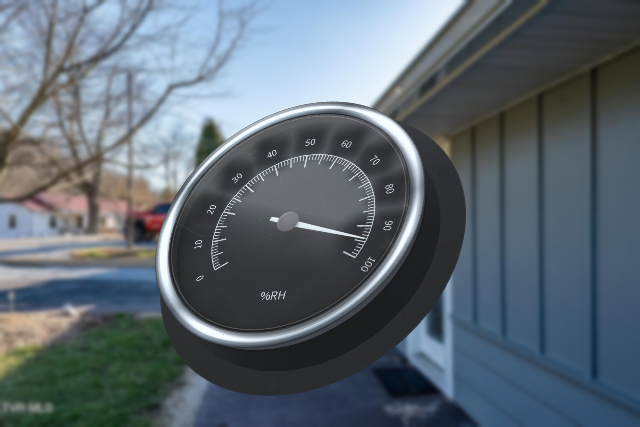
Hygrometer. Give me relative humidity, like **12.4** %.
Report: **95** %
